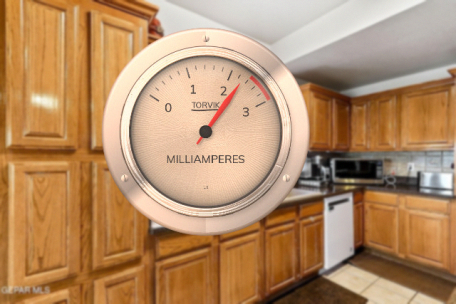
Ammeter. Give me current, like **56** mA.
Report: **2.3** mA
